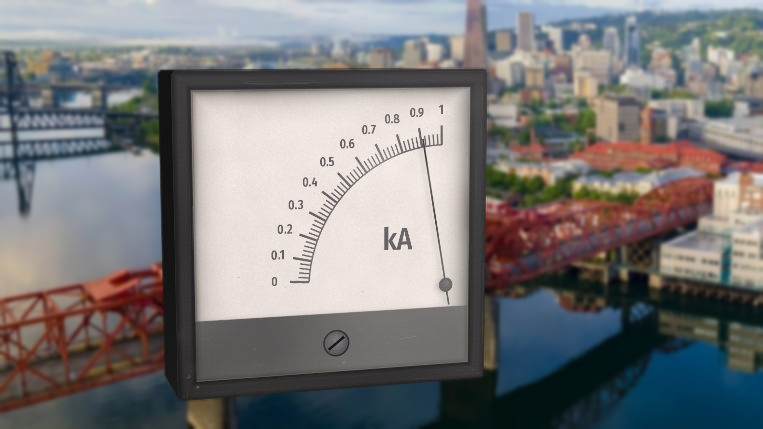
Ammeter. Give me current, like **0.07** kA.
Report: **0.9** kA
